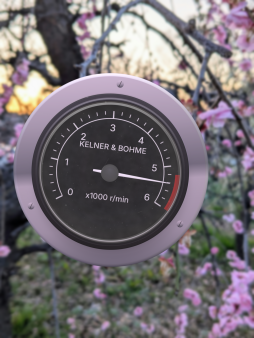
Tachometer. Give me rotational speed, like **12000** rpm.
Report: **5400** rpm
